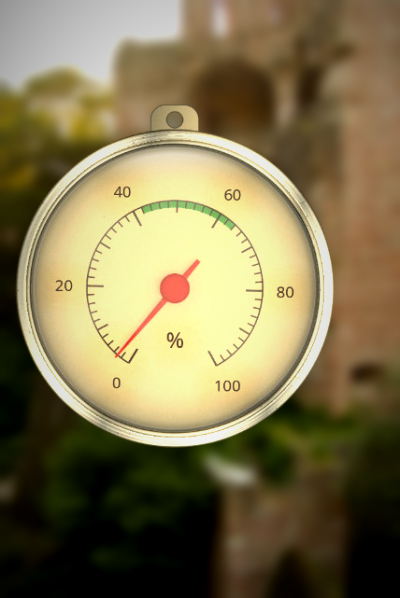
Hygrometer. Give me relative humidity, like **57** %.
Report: **3** %
